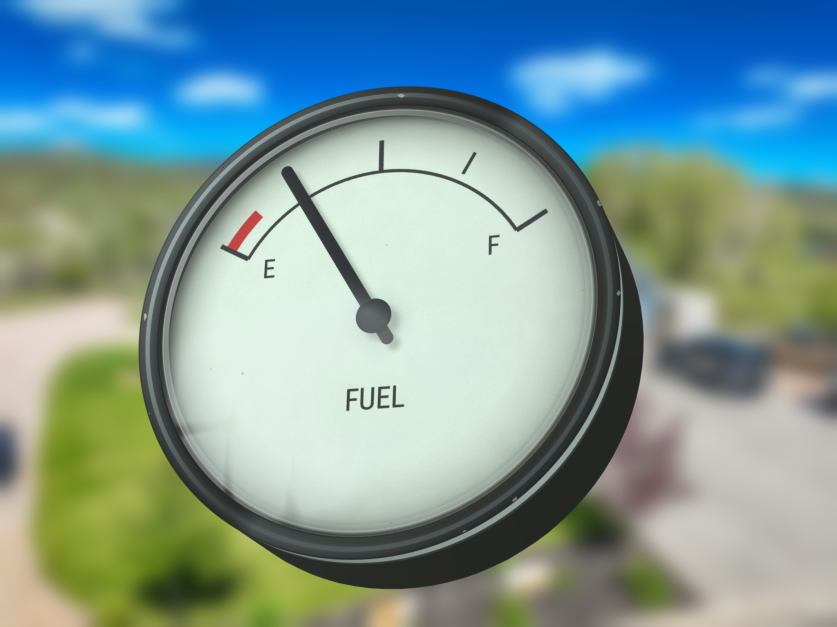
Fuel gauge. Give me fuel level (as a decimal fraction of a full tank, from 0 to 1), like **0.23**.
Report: **0.25**
